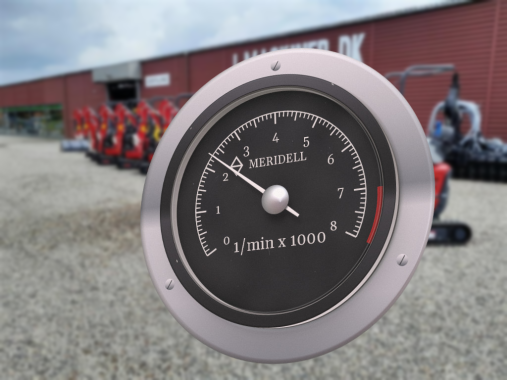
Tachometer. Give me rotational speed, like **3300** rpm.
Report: **2300** rpm
